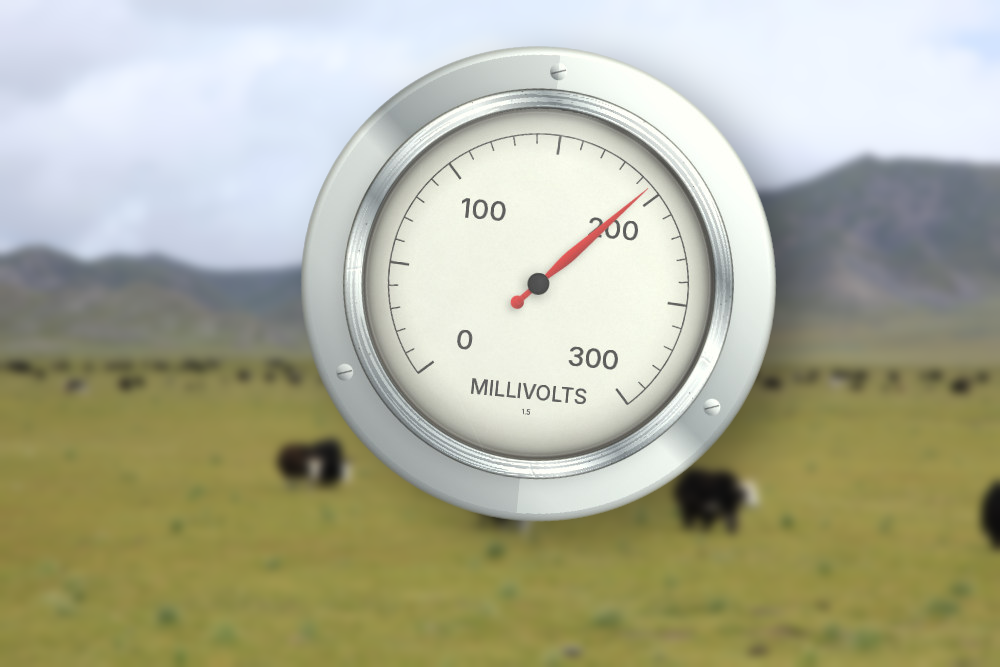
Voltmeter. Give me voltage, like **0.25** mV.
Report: **195** mV
